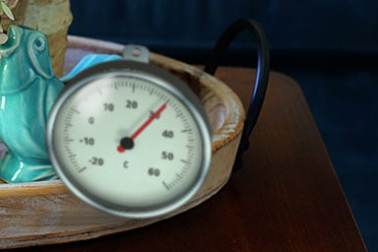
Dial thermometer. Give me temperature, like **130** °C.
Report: **30** °C
